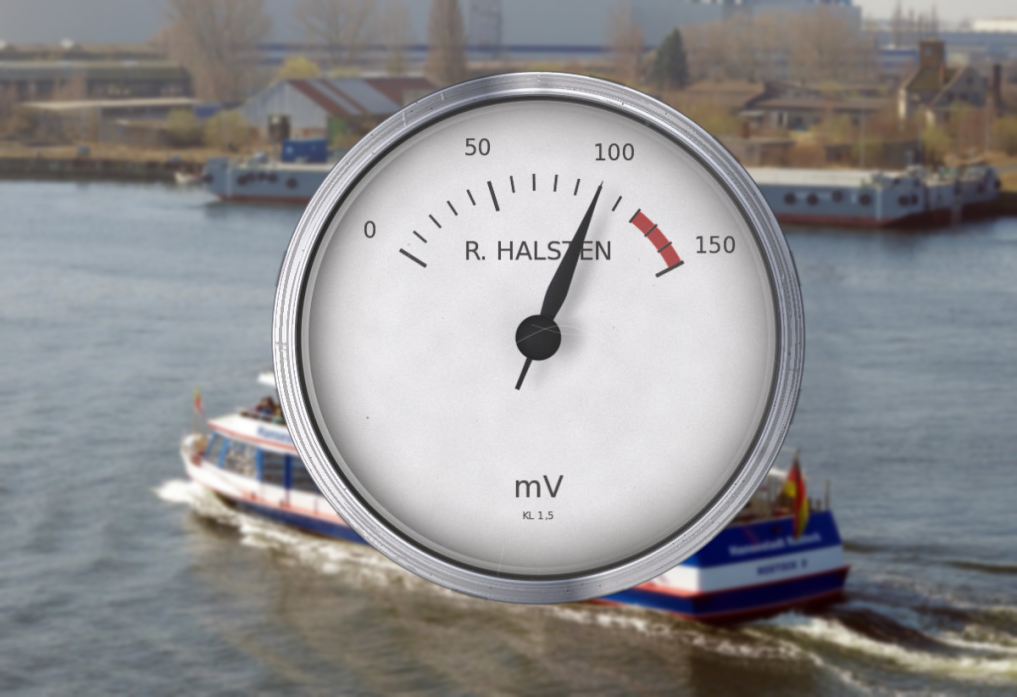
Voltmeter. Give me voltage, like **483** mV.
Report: **100** mV
